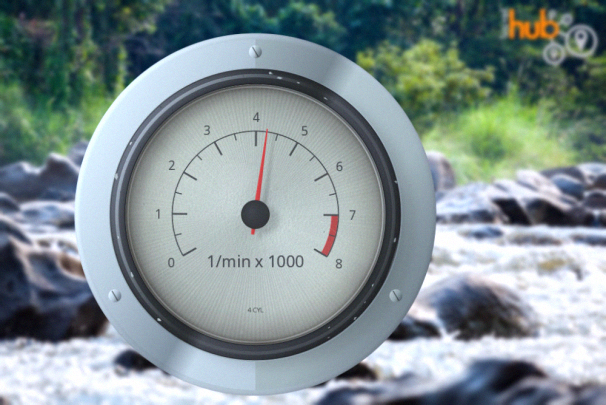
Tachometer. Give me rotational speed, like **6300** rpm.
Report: **4250** rpm
